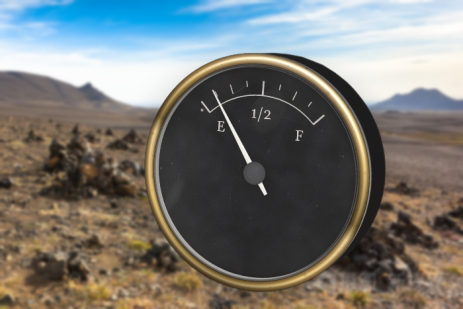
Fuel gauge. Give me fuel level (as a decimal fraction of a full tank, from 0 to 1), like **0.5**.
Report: **0.125**
